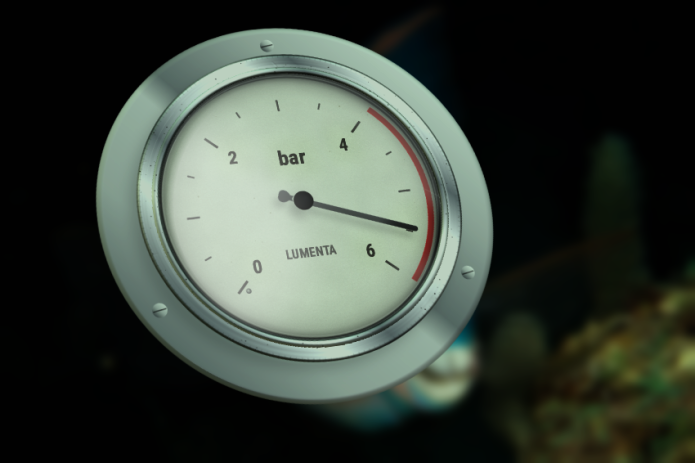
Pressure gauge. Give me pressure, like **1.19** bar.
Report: **5.5** bar
